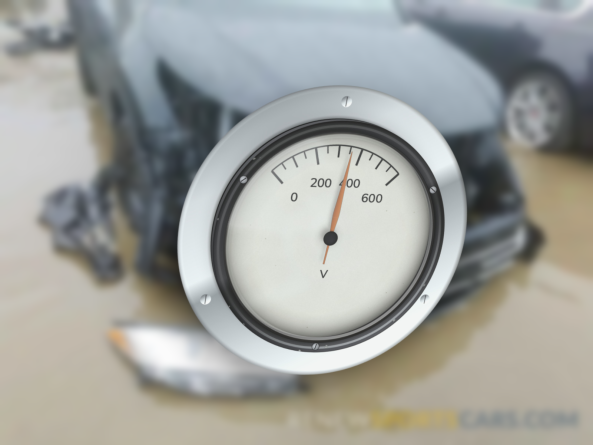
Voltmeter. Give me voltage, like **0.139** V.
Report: **350** V
